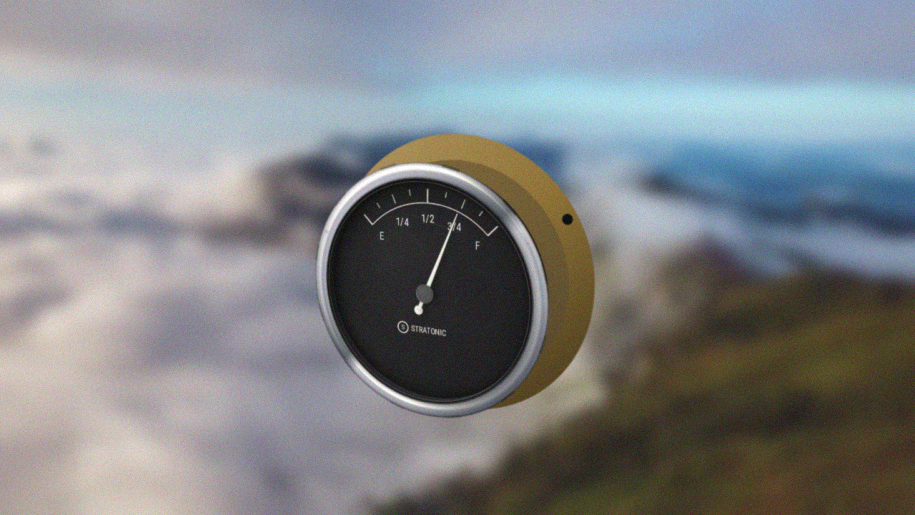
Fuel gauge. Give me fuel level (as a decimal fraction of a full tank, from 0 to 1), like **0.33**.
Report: **0.75**
